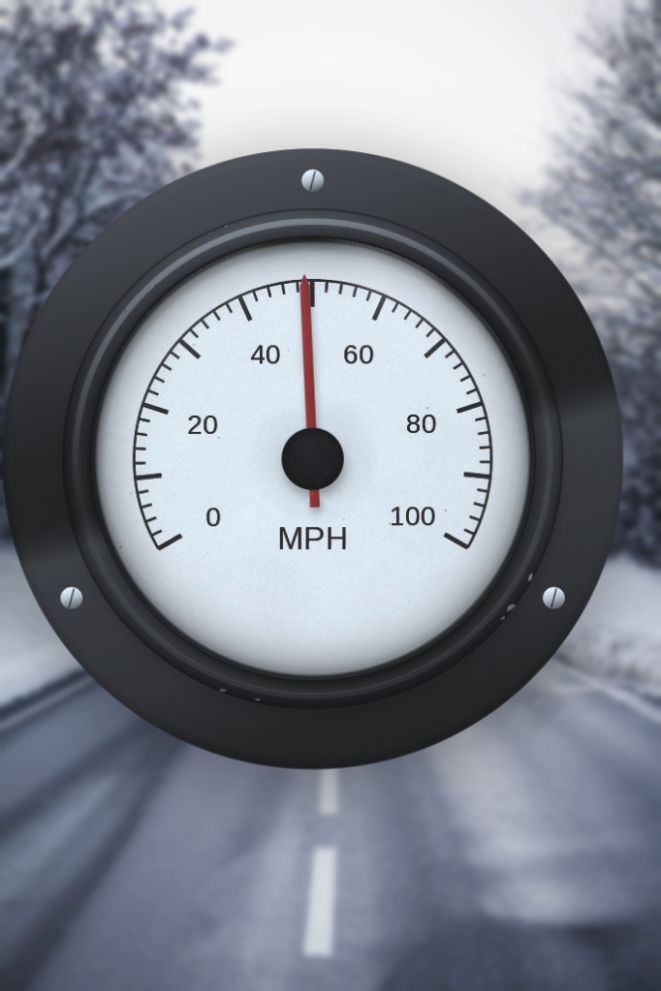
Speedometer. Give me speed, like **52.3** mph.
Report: **49** mph
